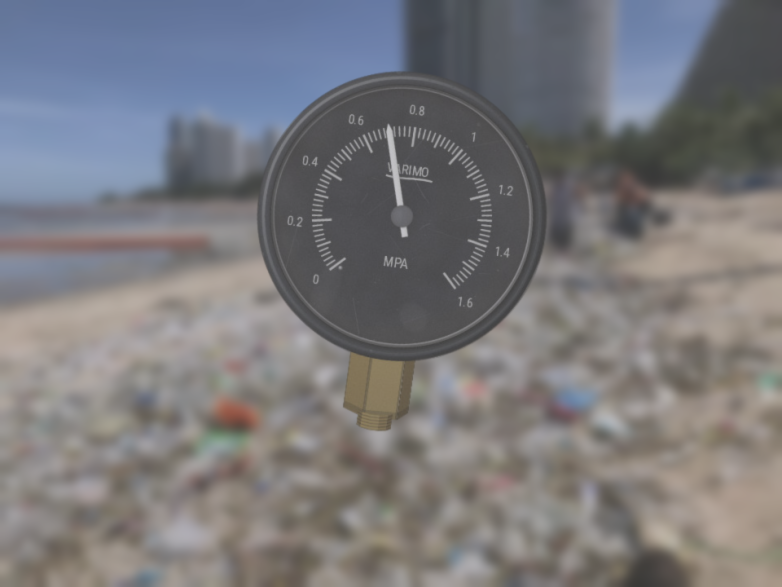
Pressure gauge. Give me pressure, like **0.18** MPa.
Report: **0.7** MPa
